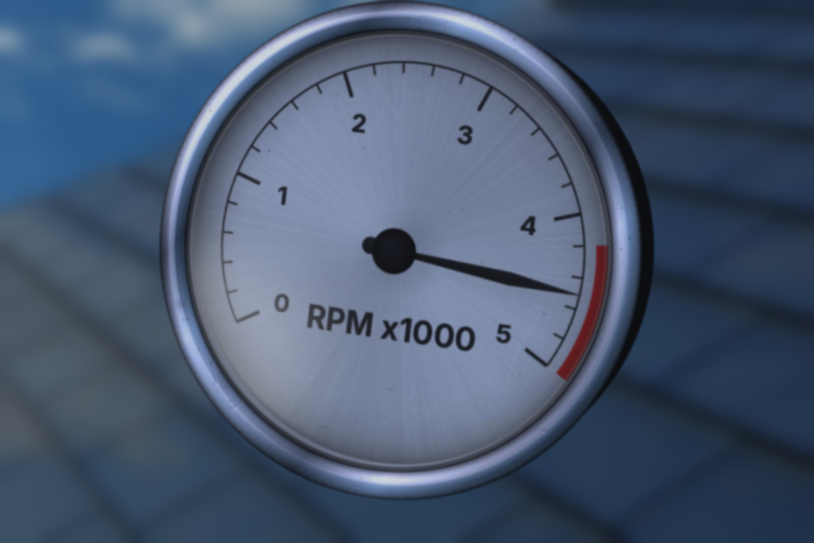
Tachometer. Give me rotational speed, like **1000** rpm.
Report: **4500** rpm
